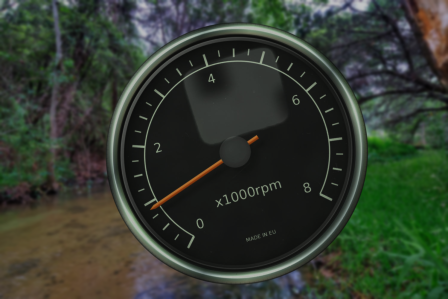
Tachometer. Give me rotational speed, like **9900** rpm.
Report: **875** rpm
